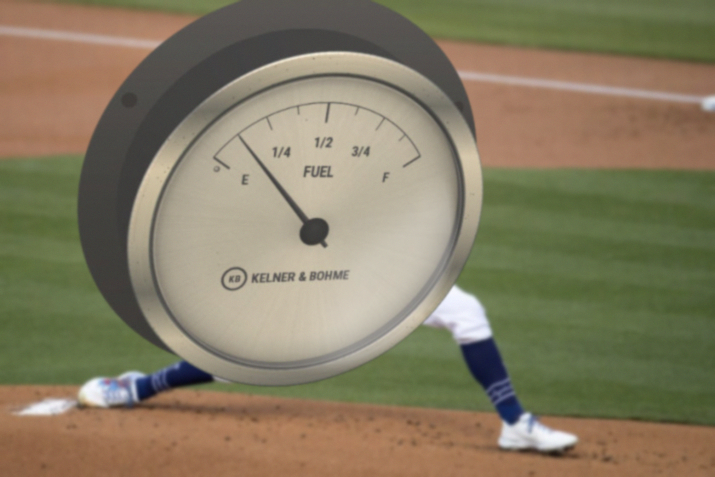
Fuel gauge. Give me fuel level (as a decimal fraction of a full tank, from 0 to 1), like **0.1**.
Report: **0.125**
